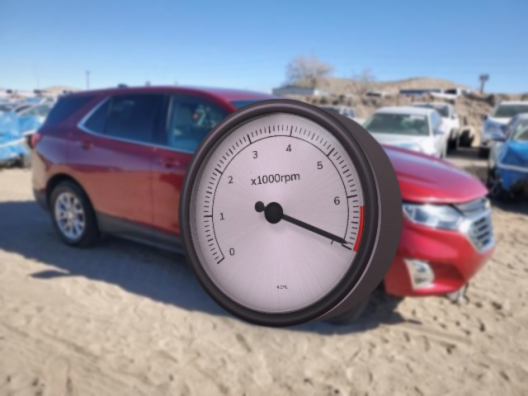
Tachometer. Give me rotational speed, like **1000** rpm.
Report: **6900** rpm
